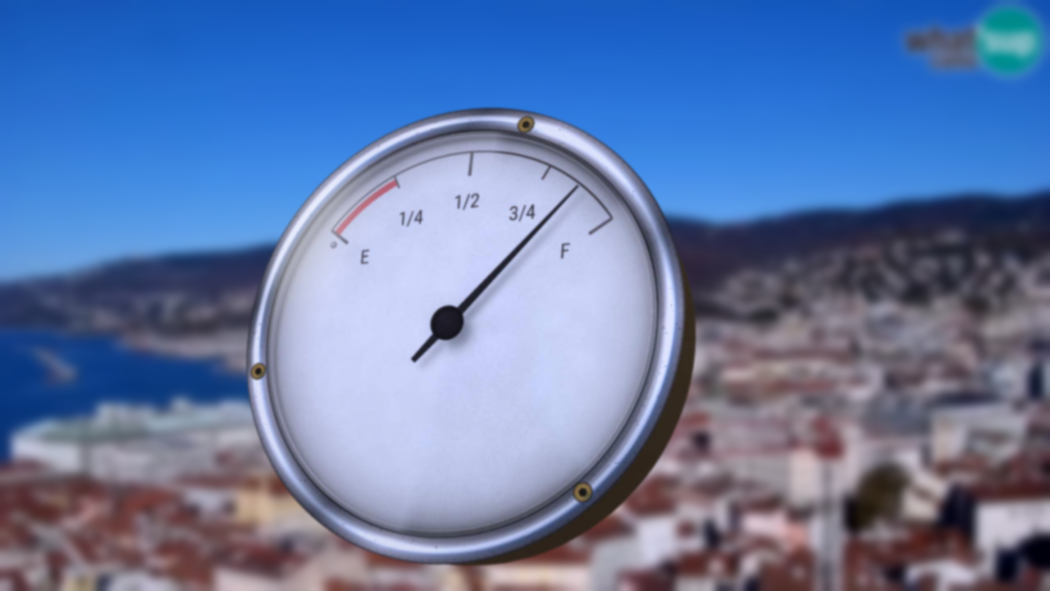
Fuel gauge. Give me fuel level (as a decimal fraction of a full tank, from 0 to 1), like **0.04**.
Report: **0.875**
